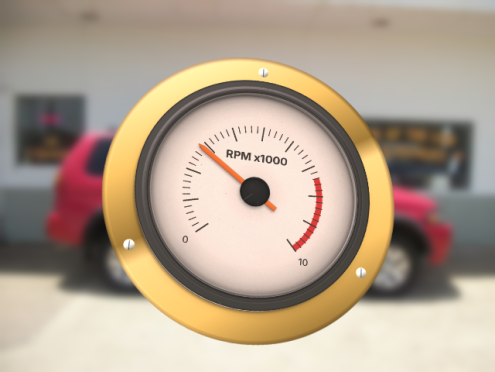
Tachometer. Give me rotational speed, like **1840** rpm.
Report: **2800** rpm
